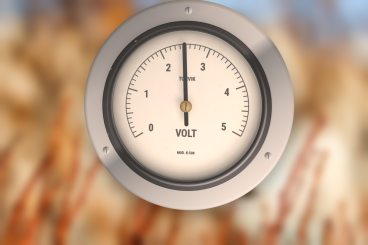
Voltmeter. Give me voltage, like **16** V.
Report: **2.5** V
